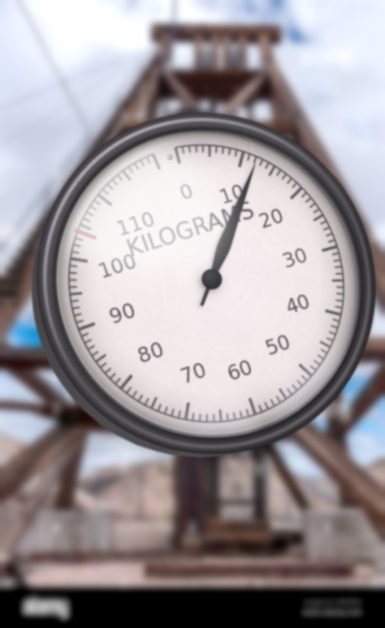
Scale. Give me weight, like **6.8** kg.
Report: **12** kg
